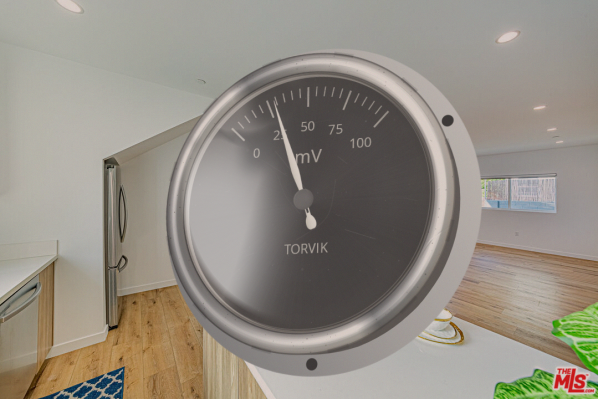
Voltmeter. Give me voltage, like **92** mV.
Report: **30** mV
